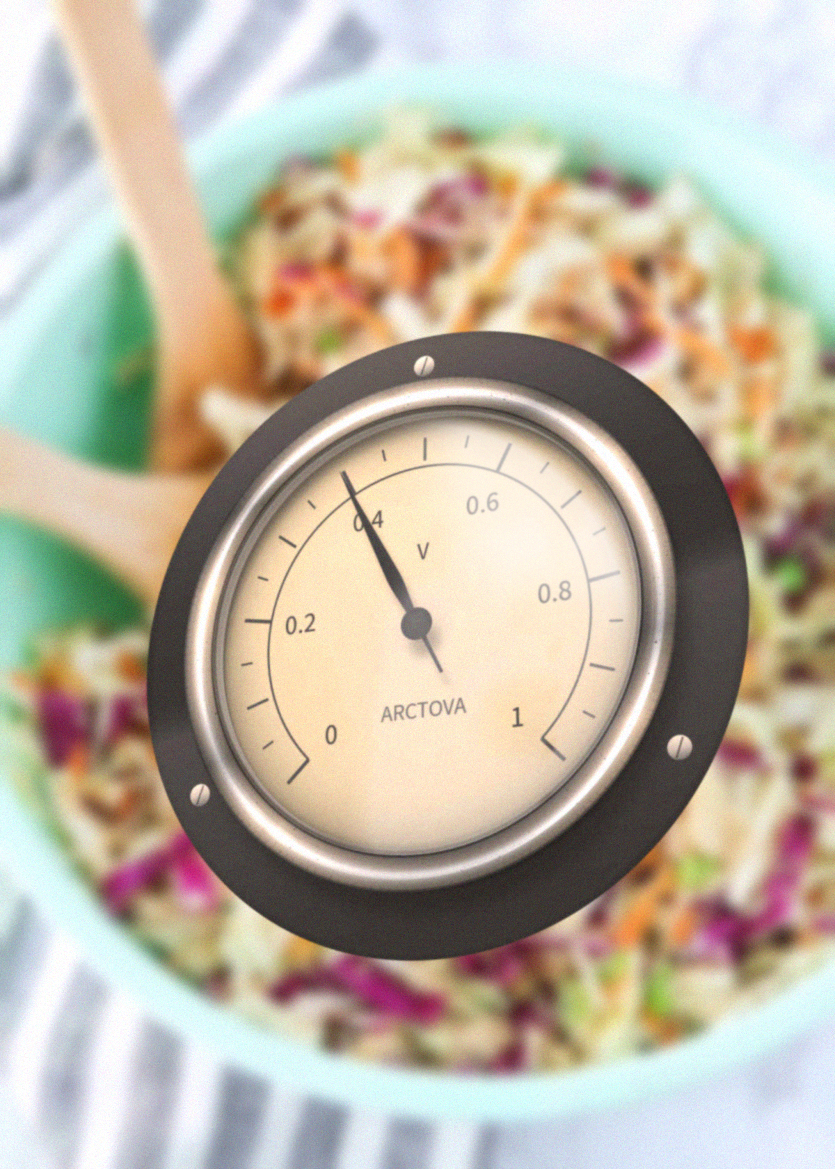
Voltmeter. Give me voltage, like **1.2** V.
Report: **0.4** V
